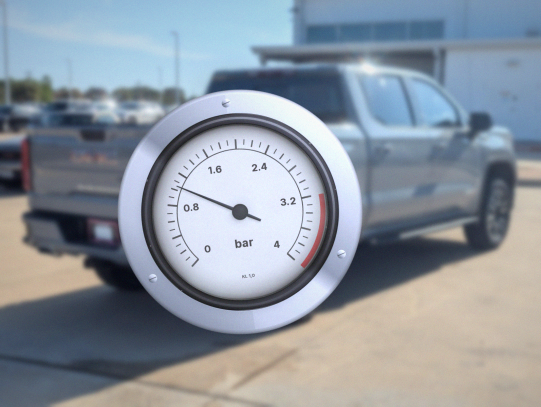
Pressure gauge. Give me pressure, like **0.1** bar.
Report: **1.05** bar
